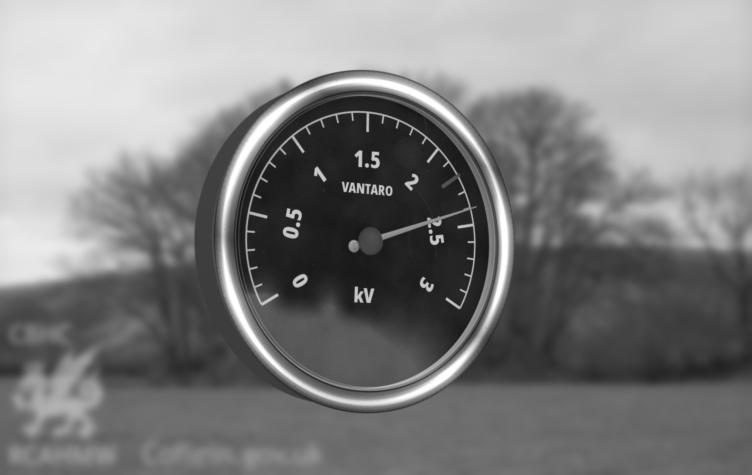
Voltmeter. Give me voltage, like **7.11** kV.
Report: **2.4** kV
